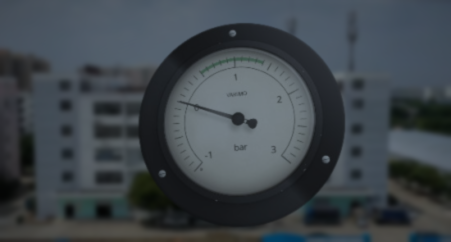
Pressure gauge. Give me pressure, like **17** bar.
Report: **0** bar
